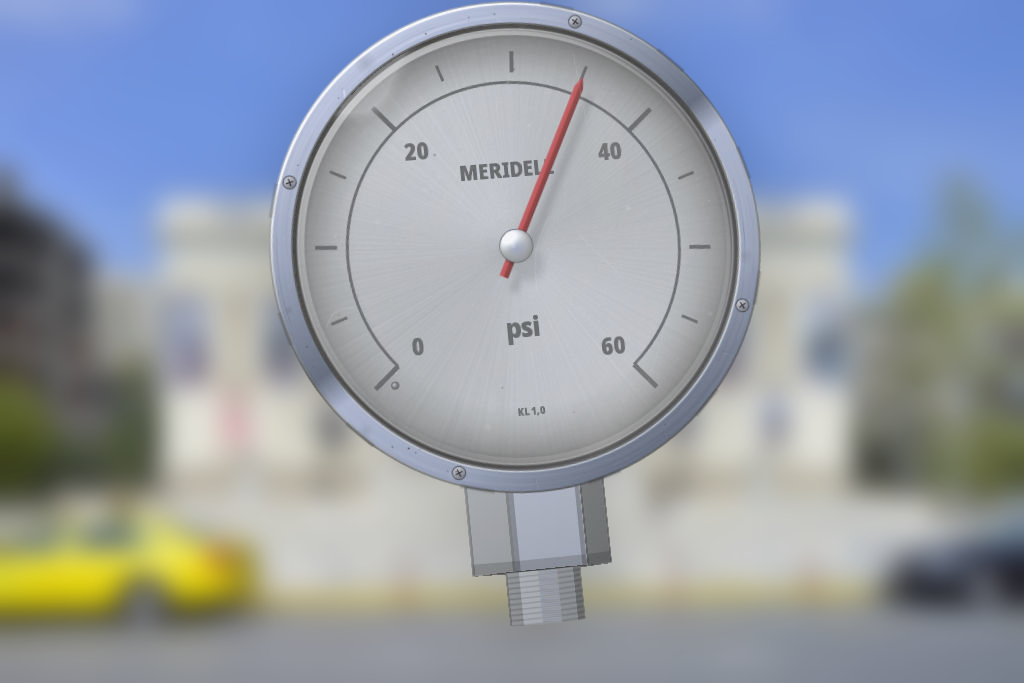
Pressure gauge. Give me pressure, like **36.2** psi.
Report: **35** psi
